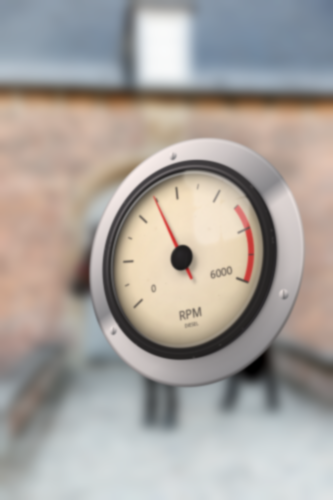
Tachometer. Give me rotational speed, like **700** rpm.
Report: **2500** rpm
